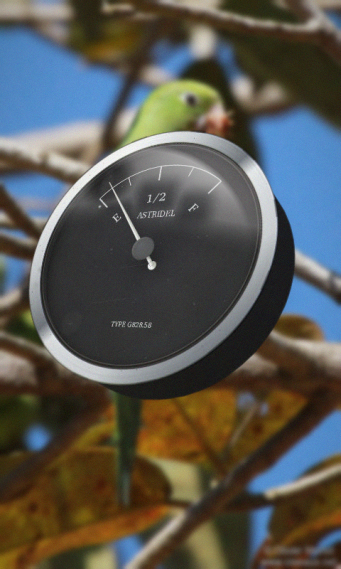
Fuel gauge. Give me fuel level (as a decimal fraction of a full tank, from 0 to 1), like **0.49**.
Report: **0.125**
